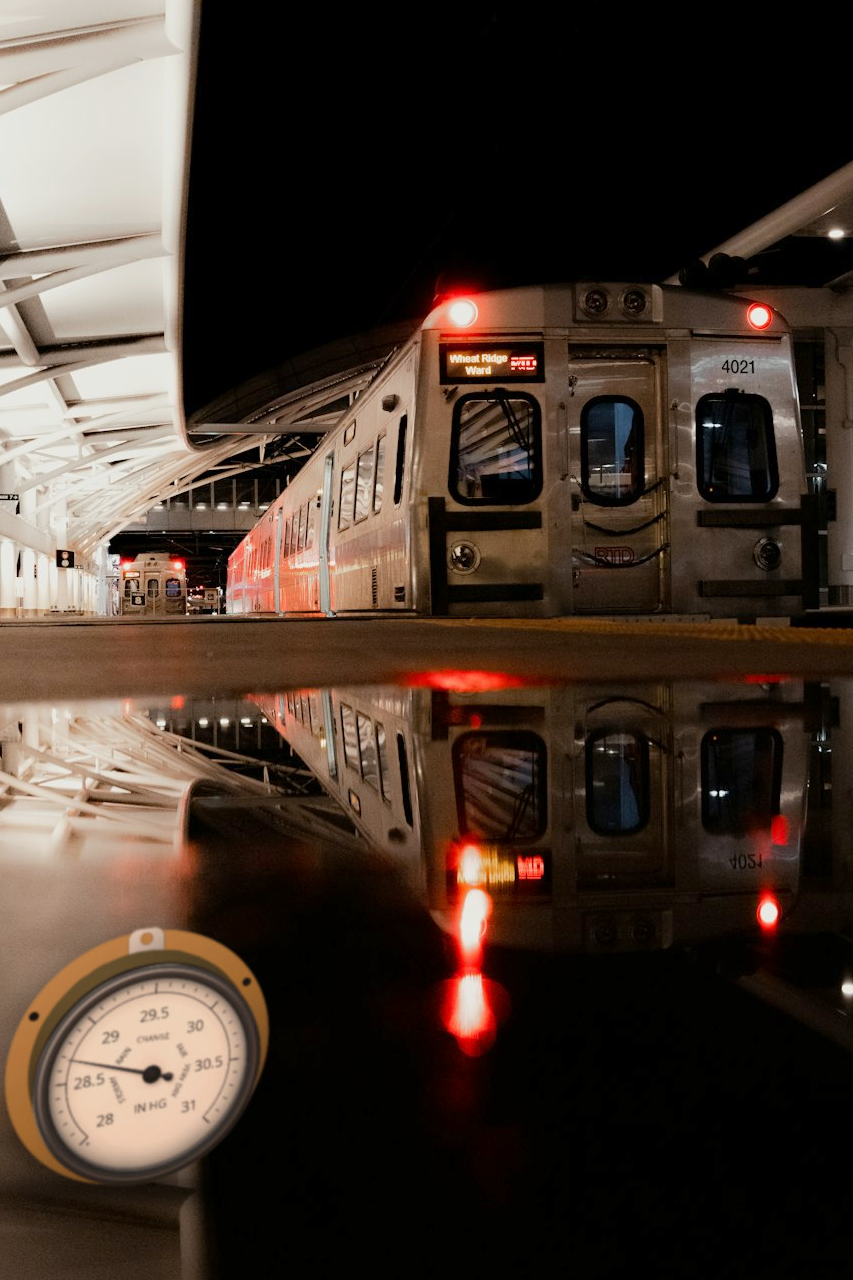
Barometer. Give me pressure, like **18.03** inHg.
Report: **28.7** inHg
